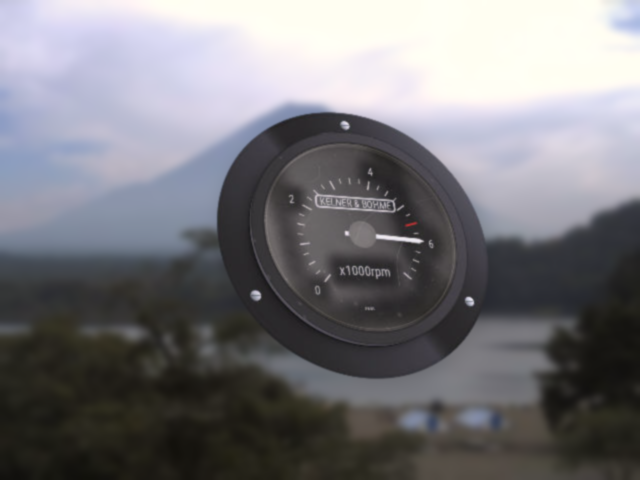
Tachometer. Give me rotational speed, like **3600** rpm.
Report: **6000** rpm
